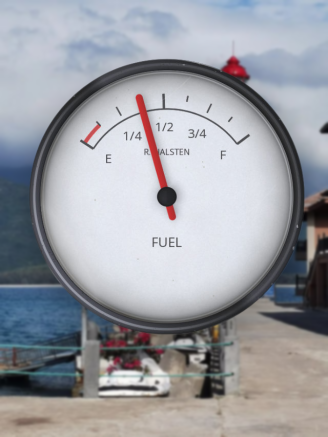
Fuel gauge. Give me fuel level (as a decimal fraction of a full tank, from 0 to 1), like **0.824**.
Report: **0.375**
